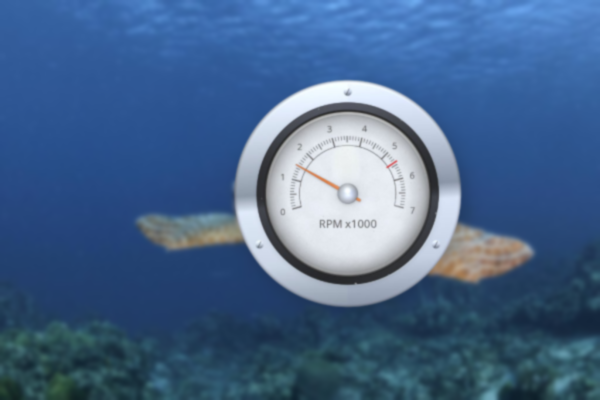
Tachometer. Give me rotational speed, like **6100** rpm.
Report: **1500** rpm
